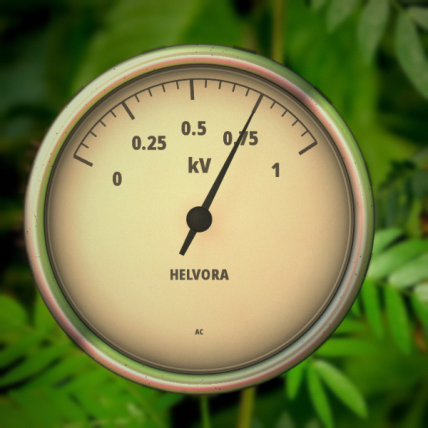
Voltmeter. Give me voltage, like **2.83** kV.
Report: **0.75** kV
